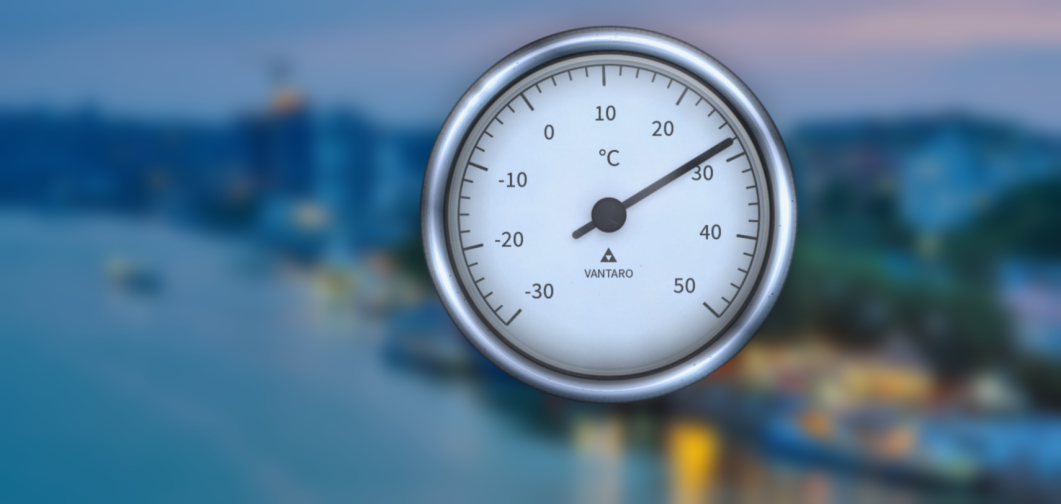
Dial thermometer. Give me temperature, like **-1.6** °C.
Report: **28** °C
